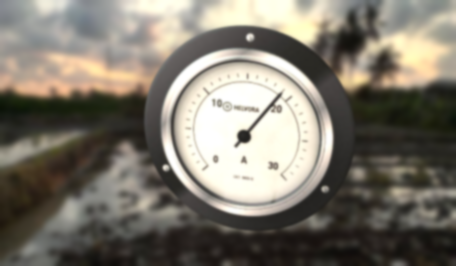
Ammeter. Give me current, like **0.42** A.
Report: **19** A
